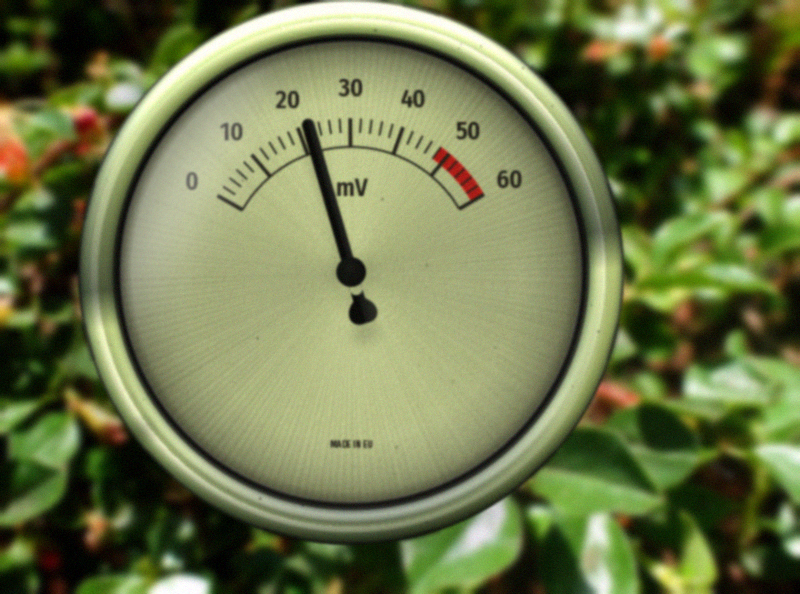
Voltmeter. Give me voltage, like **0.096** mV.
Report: **22** mV
